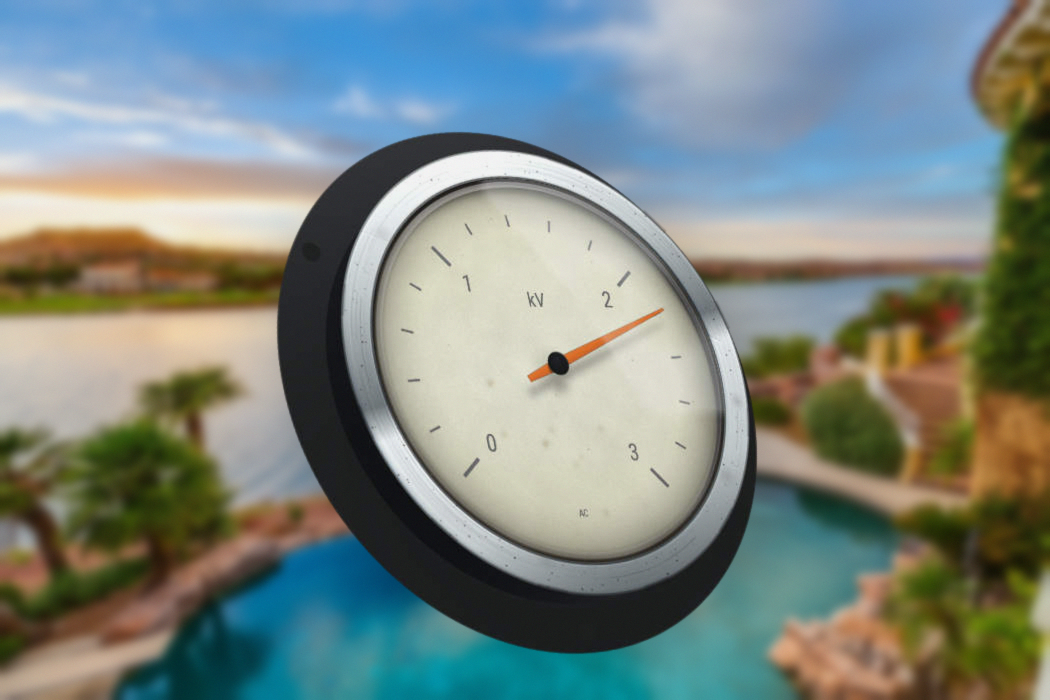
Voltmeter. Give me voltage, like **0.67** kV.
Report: **2.2** kV
